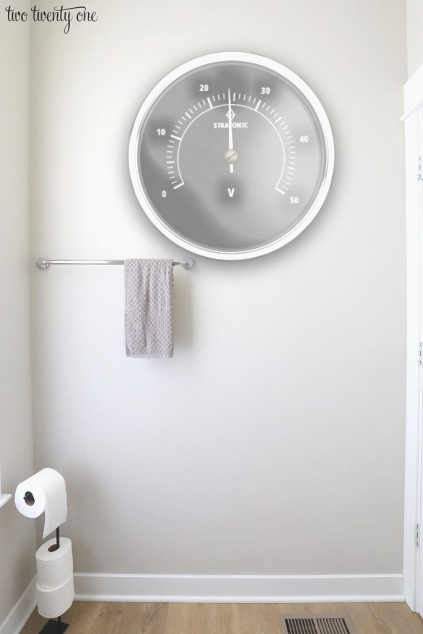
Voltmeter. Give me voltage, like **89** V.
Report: **24** V
